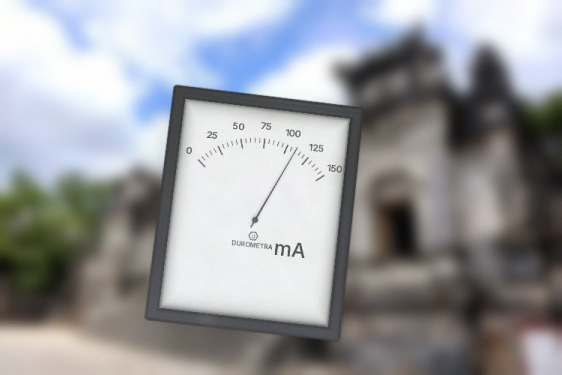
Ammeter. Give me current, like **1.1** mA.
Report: **110** mA
